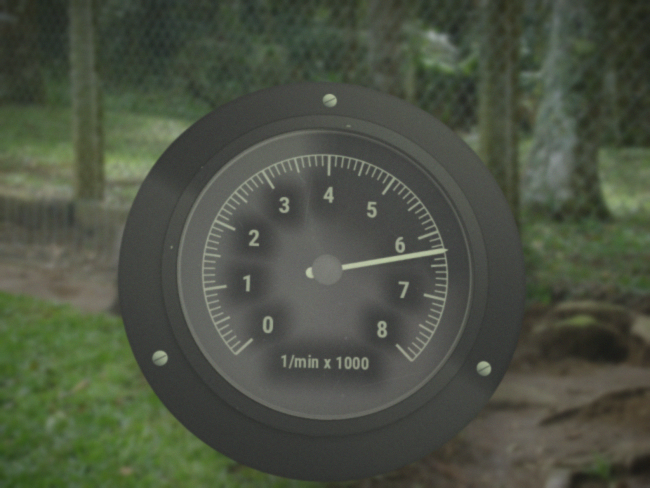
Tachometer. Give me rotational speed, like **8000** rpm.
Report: **6300** rpm
